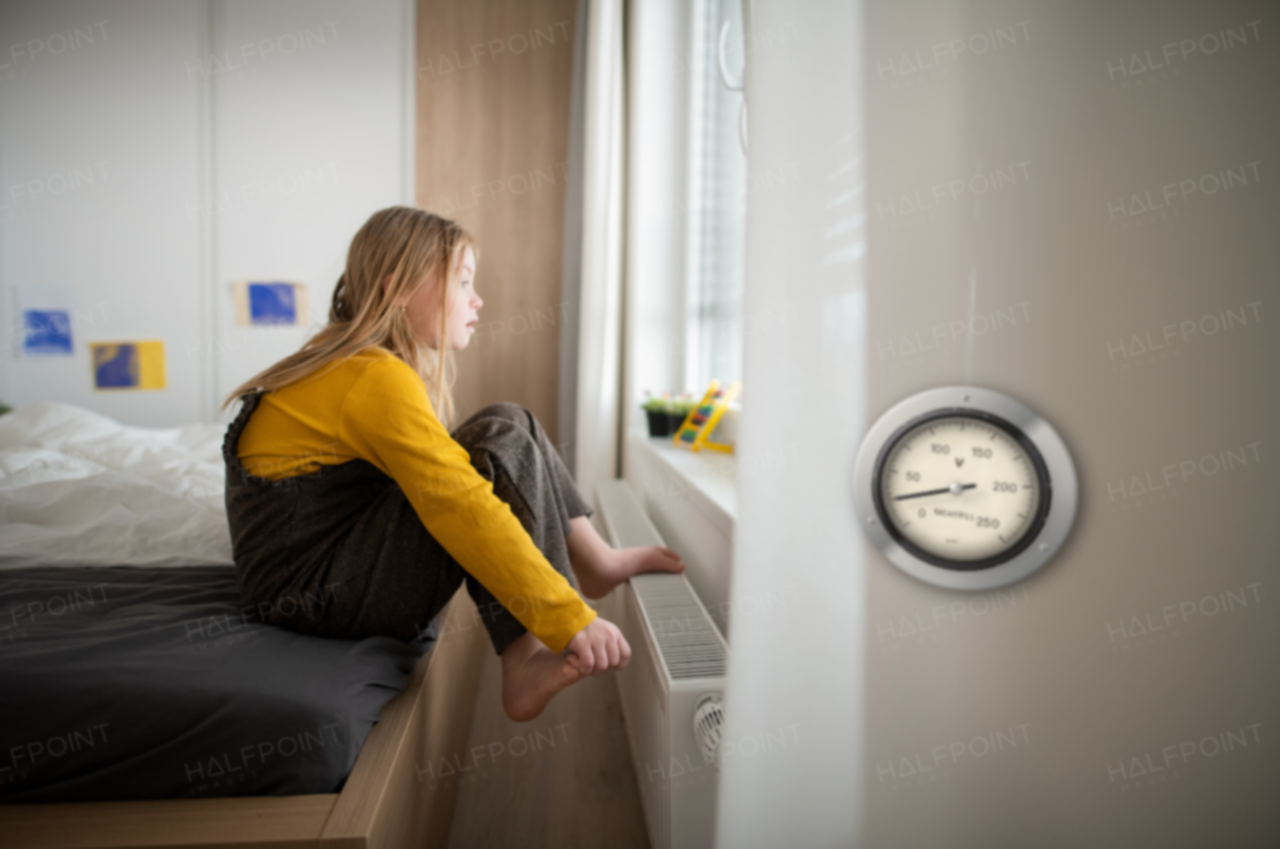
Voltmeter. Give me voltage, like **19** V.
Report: **25** V
